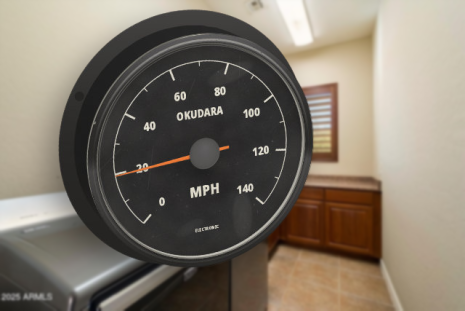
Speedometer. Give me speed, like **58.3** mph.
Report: **20** mph
